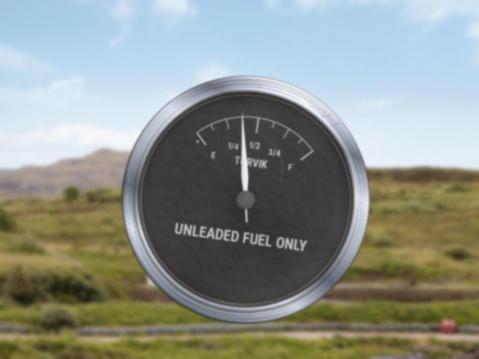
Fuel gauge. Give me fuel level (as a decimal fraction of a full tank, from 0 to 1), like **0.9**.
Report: **0.375**
